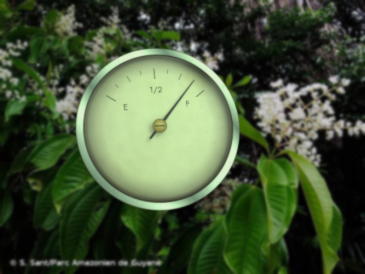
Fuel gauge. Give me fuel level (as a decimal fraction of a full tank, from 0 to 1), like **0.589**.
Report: **0.875**
